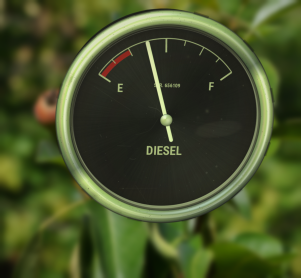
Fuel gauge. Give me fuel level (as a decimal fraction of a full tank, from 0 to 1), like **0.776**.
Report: **0.375**
